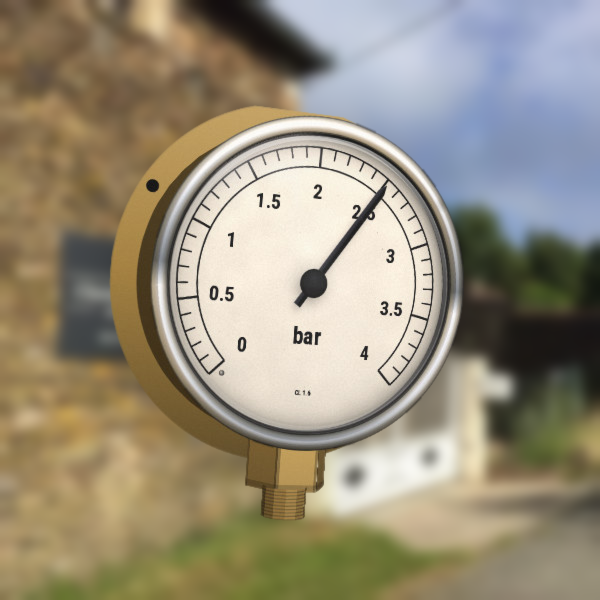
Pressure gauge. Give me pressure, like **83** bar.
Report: **2.5** bar
